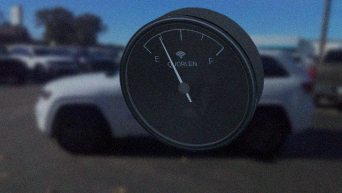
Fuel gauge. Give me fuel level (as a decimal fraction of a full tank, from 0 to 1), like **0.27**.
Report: **0.25**
